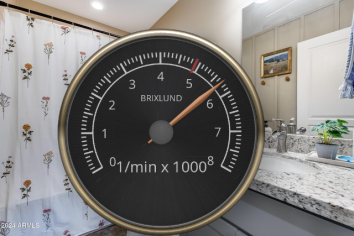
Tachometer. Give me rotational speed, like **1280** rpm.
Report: **5700** rpm
